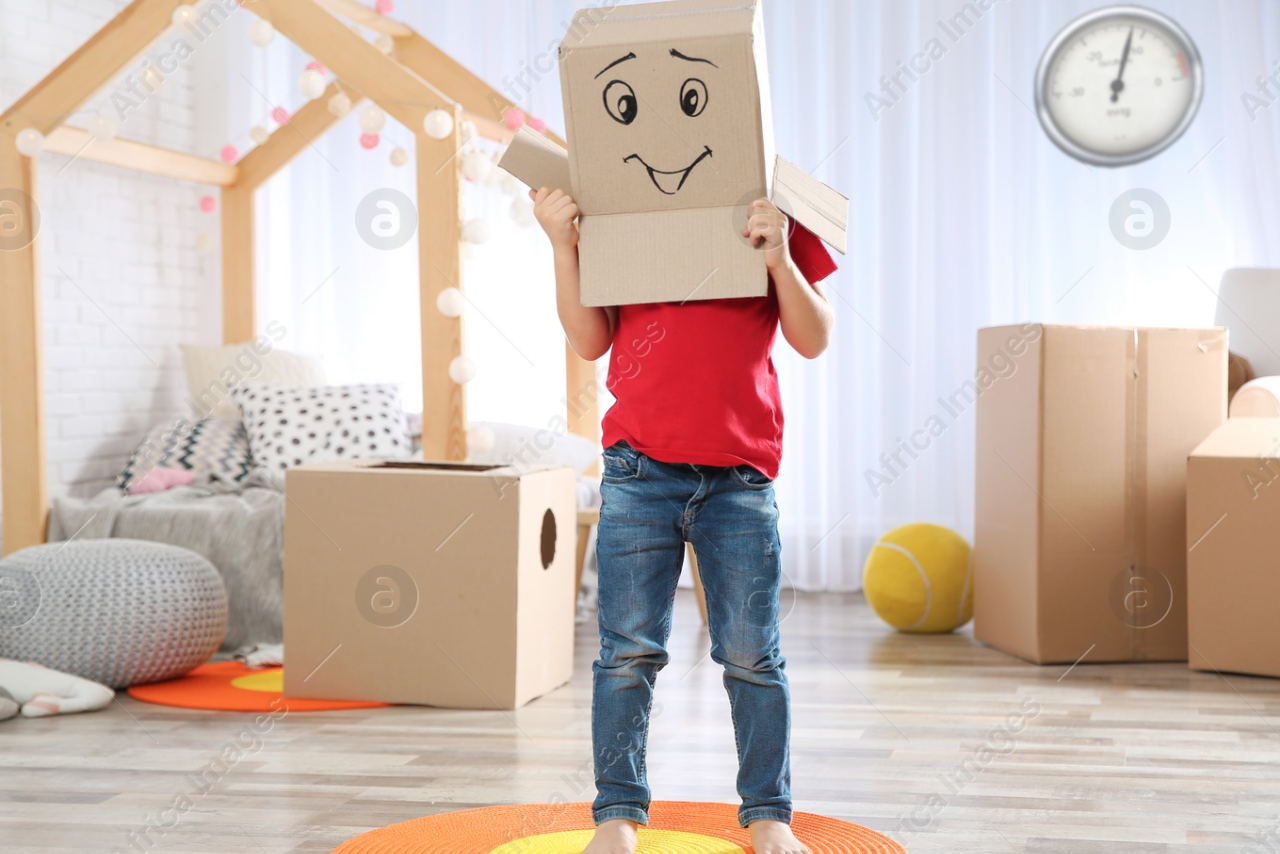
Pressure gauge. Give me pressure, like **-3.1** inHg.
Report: **-12** inHg
